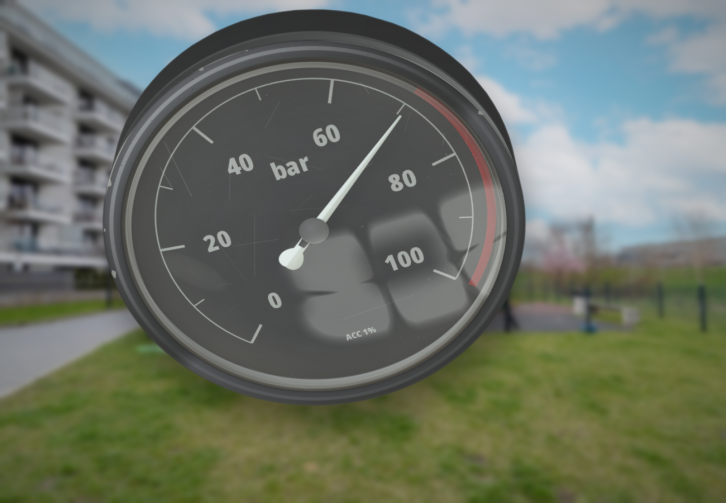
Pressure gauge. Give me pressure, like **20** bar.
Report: **70** bar
